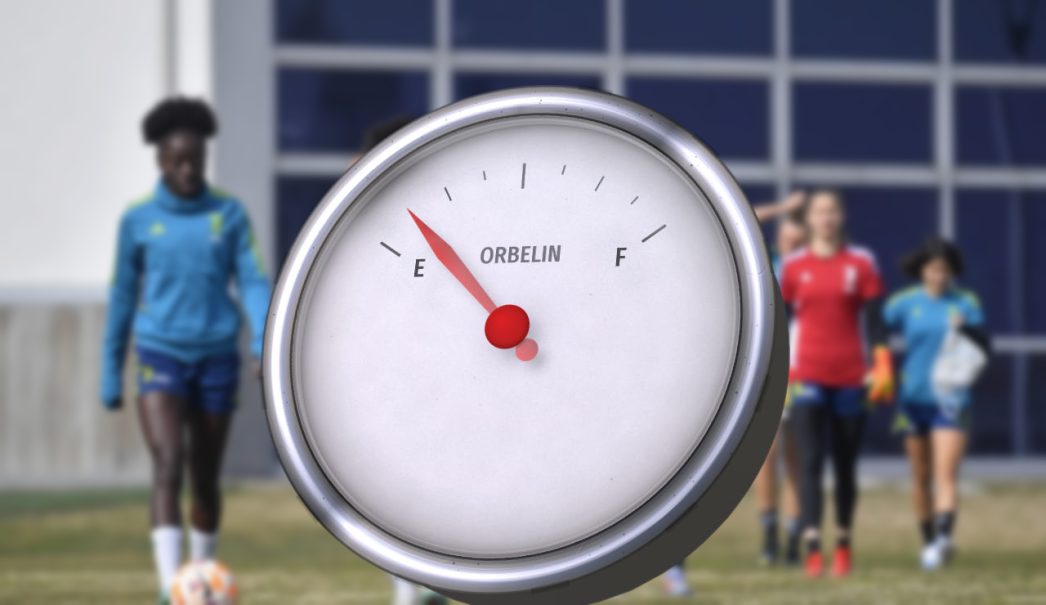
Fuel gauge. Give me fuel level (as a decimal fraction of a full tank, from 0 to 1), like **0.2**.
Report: **0.125**
